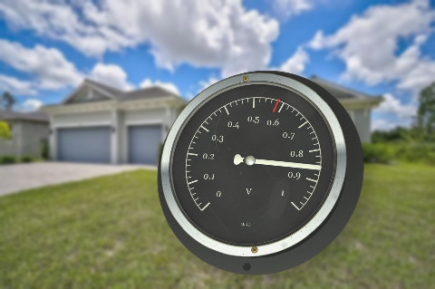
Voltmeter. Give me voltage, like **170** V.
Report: **0.86** V
